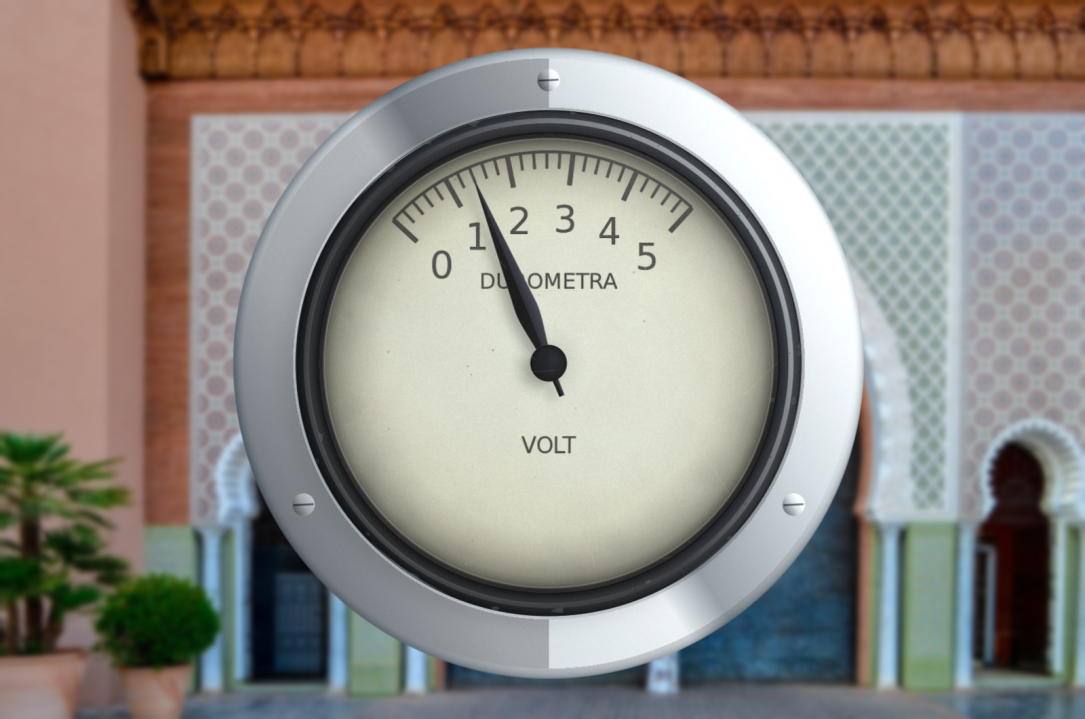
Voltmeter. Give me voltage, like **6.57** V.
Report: **1.4** V
